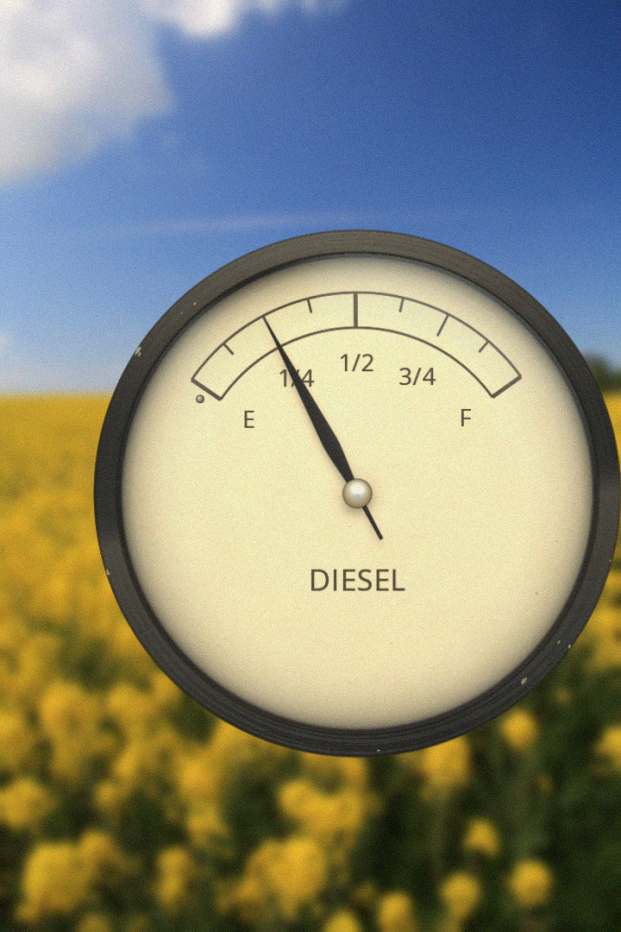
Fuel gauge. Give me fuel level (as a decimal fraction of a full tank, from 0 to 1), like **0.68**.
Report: **0.25**
